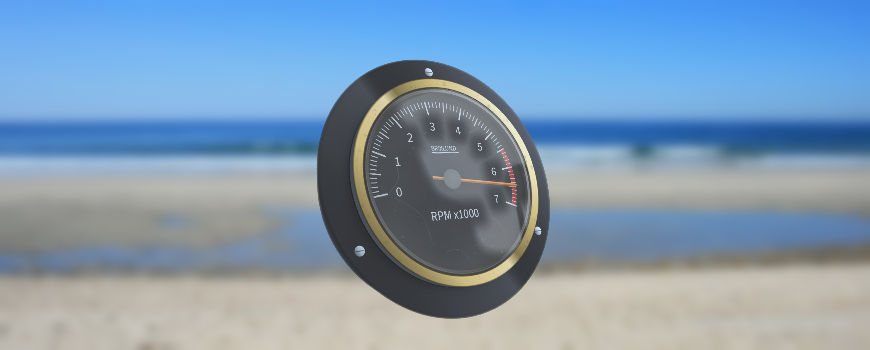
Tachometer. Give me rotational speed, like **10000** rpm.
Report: **6500** rpm
